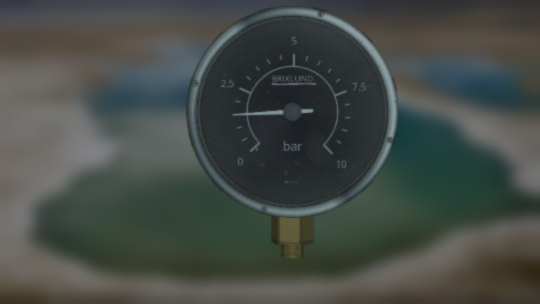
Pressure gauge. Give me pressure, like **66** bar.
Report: **1.5** bar
